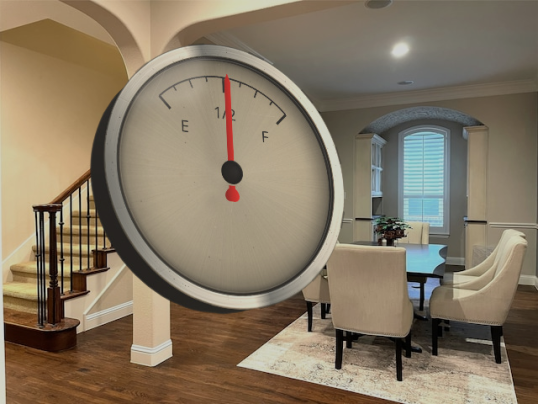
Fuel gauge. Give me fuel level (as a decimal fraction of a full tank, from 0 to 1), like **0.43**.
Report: **0.5**
